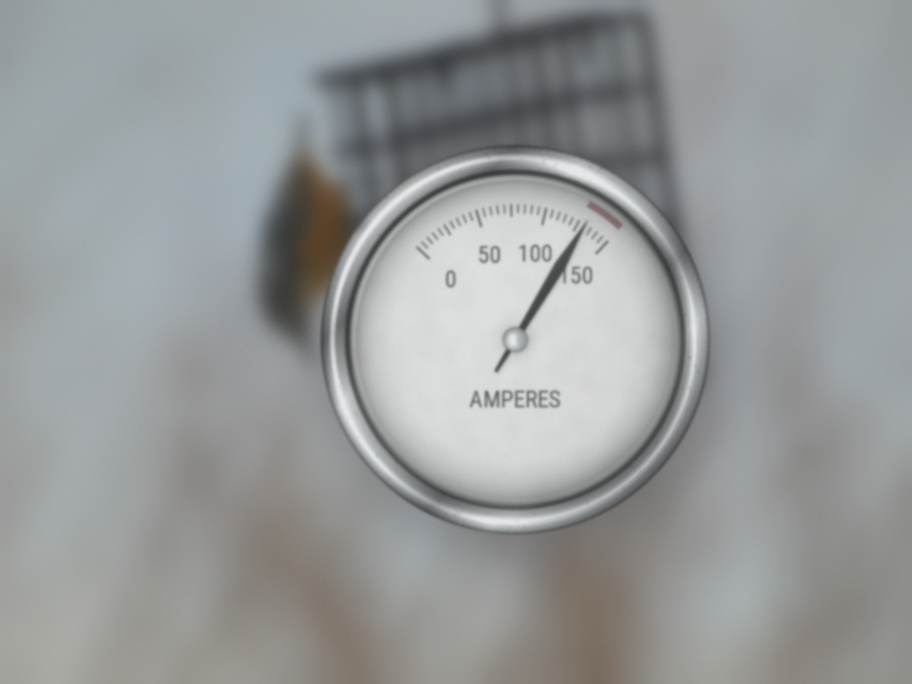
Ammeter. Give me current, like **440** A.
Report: **130** A
